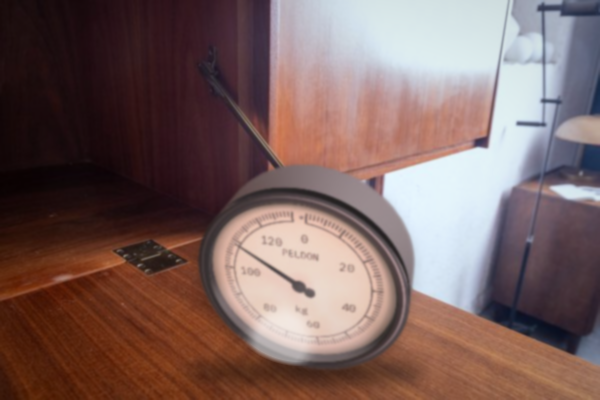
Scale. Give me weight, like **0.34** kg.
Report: **110** kg
